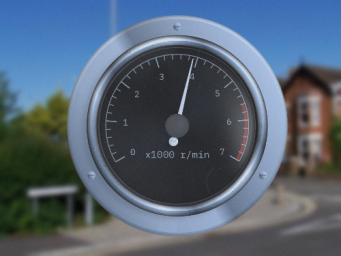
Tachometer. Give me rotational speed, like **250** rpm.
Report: **3900** rpm
